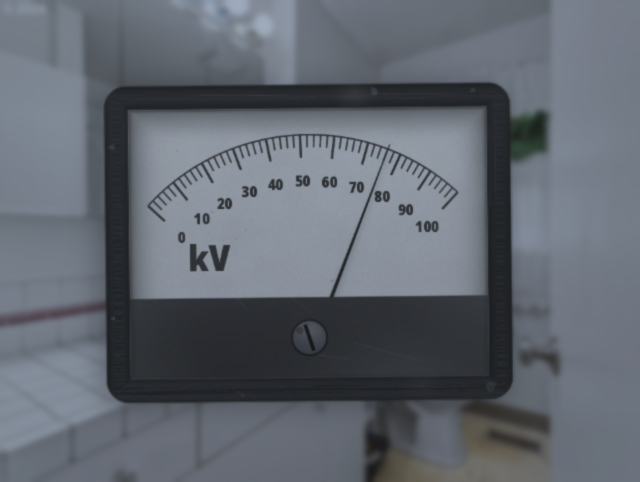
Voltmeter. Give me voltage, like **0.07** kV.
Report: **76** kV
